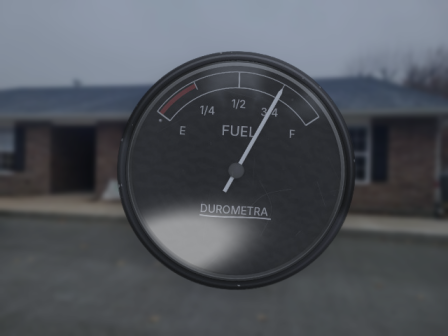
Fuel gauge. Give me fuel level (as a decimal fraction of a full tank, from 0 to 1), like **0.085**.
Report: **0.75**
